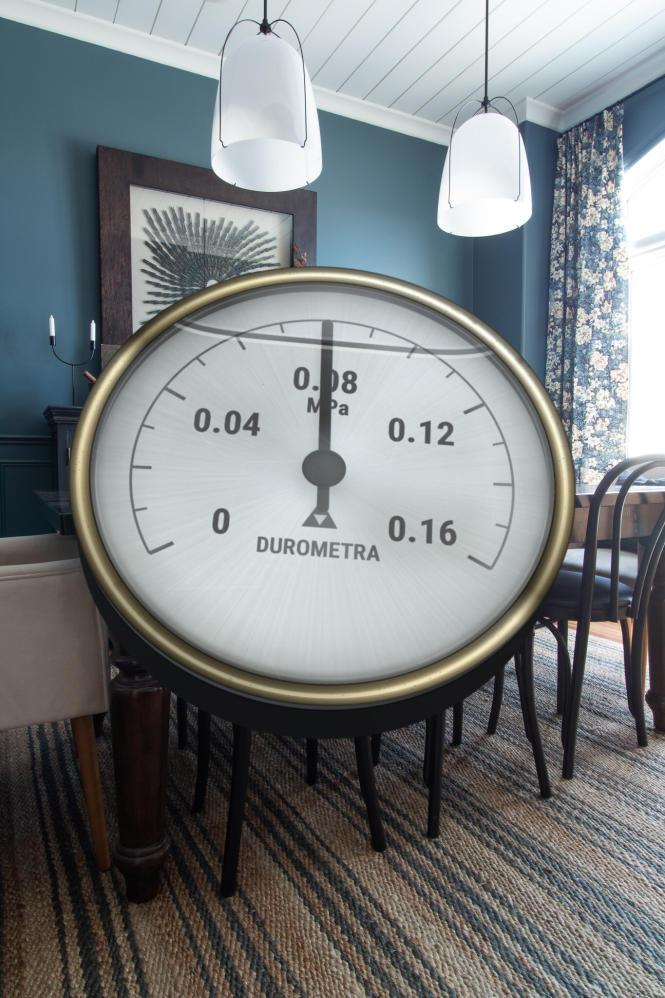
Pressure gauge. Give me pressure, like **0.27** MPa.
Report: **0.08** MPa
